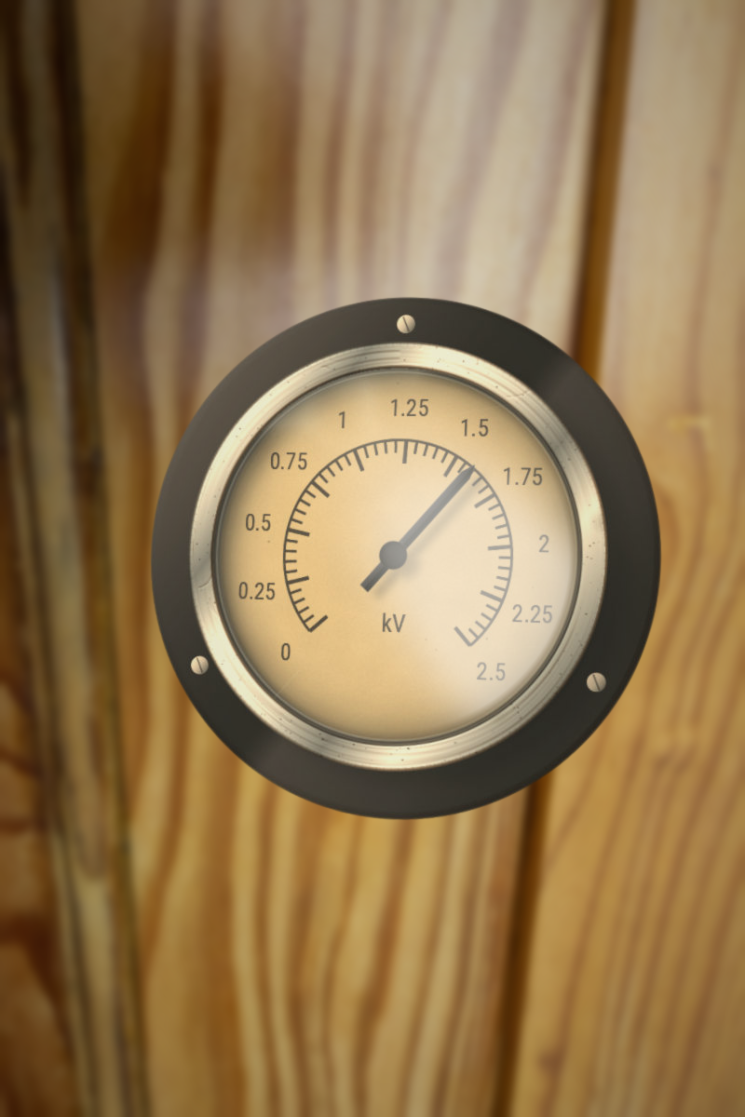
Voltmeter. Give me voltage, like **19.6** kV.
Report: **1.6** kV
